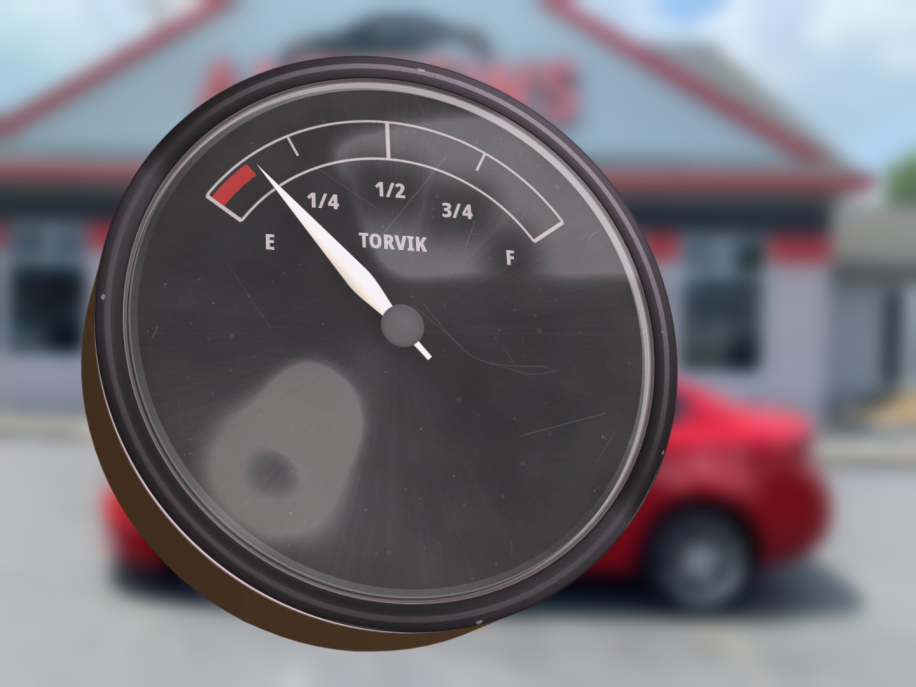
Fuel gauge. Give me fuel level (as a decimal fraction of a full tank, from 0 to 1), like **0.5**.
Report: **0.125**
